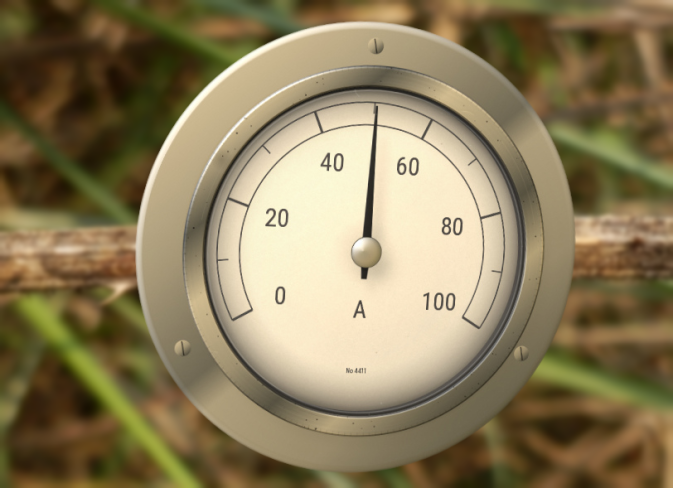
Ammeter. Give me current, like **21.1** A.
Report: **50** A
